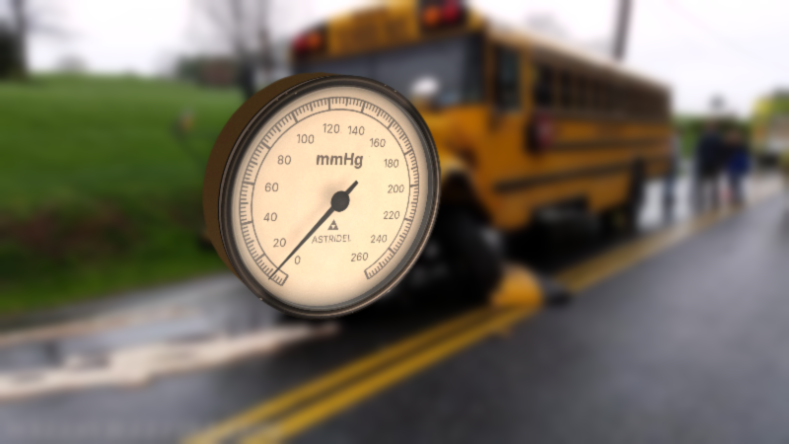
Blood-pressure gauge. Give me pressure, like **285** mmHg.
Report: **10** mmHg
